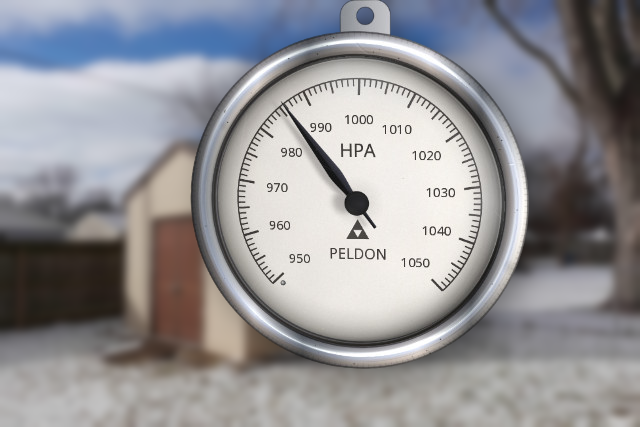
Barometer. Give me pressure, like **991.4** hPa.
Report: **986** hPa
